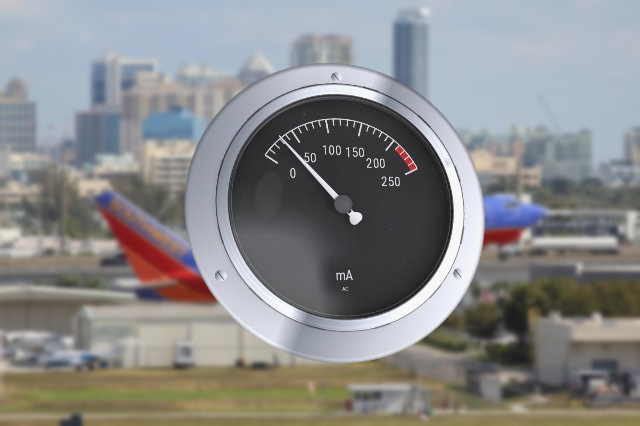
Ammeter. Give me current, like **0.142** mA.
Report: **30** mA
